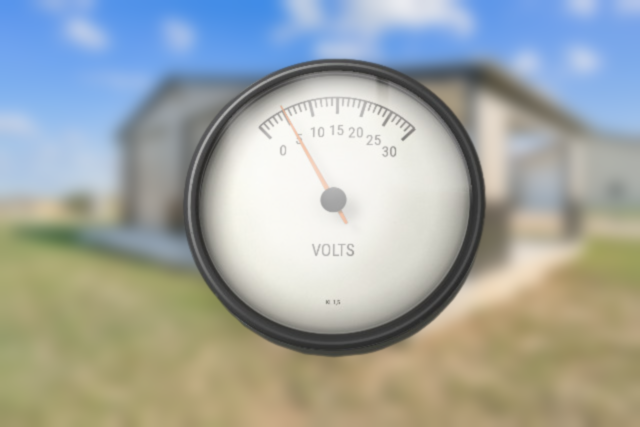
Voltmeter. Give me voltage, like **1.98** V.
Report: **5** V
